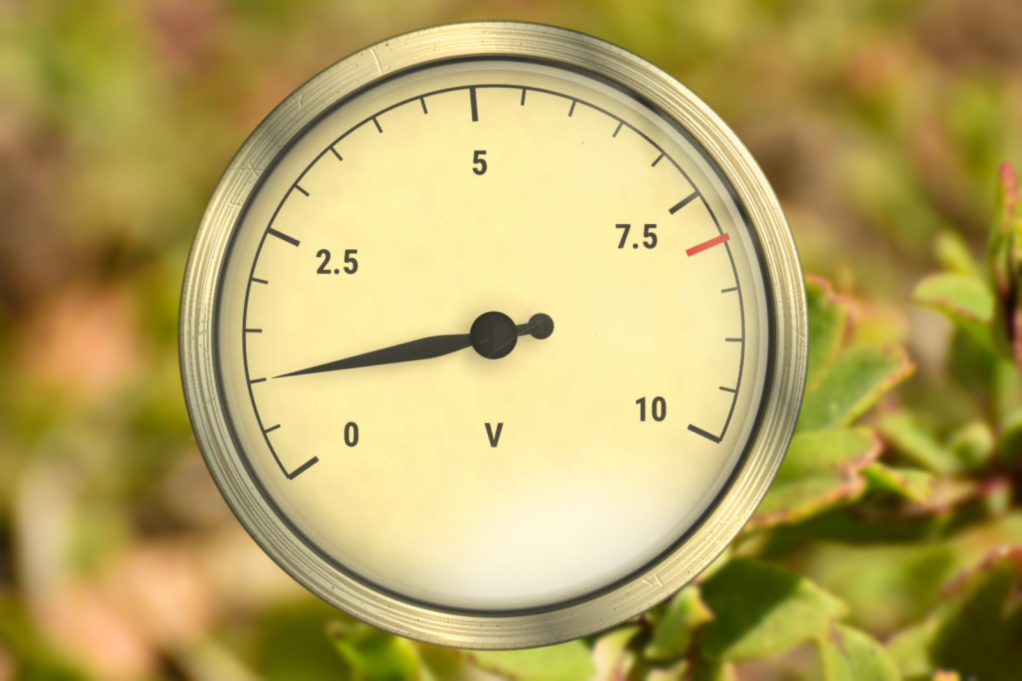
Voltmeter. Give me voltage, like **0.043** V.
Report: **1** V
